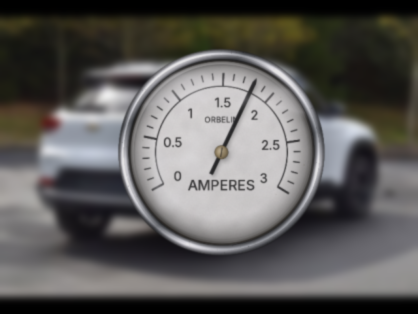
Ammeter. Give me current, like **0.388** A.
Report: **1.8** A
